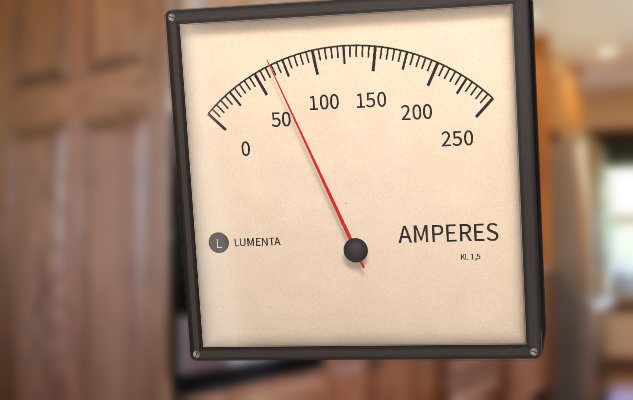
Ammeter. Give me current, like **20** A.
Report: **65** A
